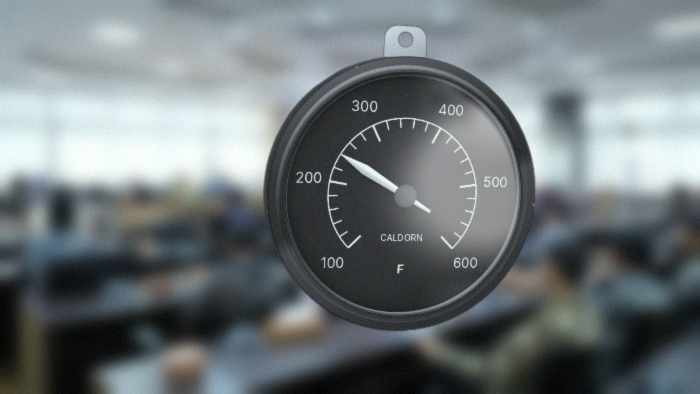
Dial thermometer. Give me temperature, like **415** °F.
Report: **240** °F
